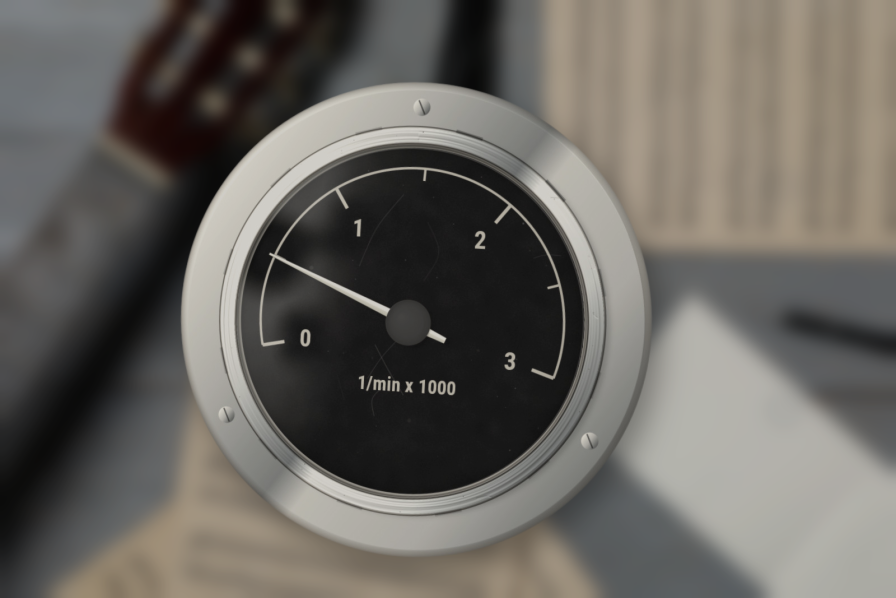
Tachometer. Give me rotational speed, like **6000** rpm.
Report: **500** rpm
